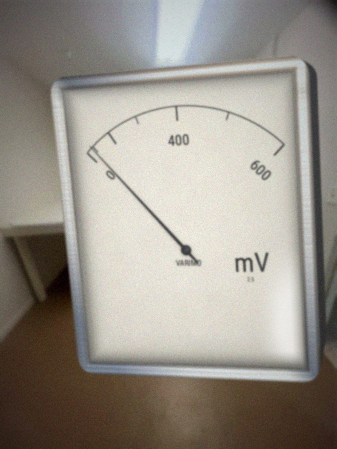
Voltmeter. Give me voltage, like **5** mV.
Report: **100** mV
